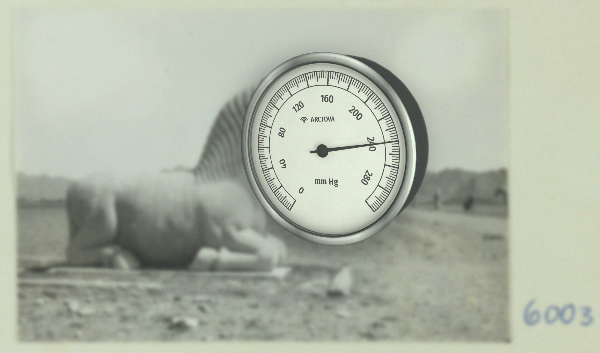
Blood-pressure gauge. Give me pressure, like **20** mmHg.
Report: **240** mmHg
